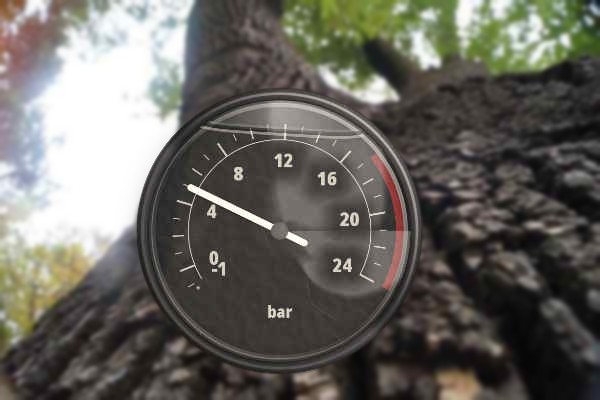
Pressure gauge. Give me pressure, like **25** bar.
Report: **5** bar
